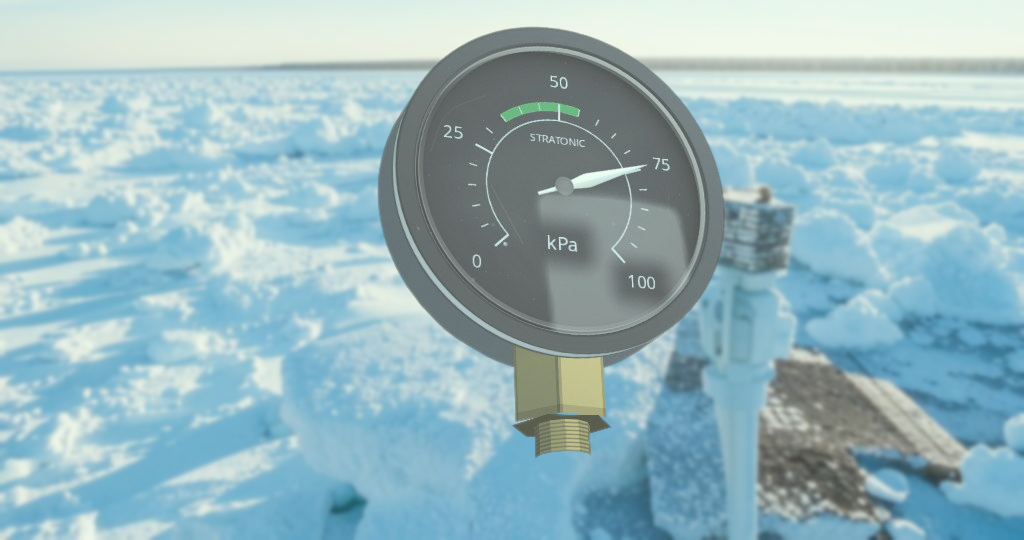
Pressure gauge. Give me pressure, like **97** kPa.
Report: **75** kPa
